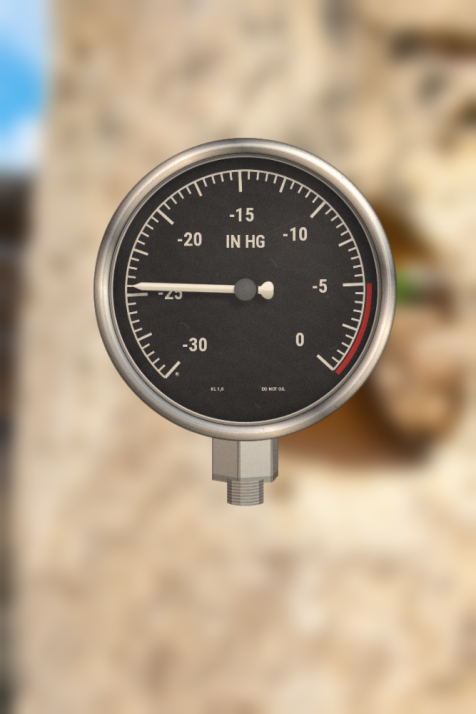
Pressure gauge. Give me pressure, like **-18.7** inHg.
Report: **-24.5** inHg
